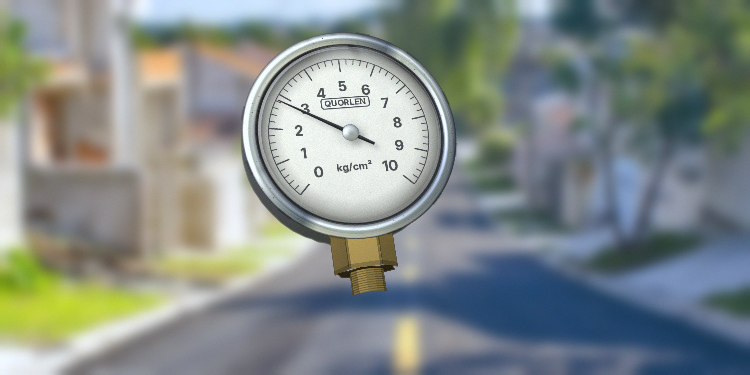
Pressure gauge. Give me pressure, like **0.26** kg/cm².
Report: **2.8** kg/cm²
